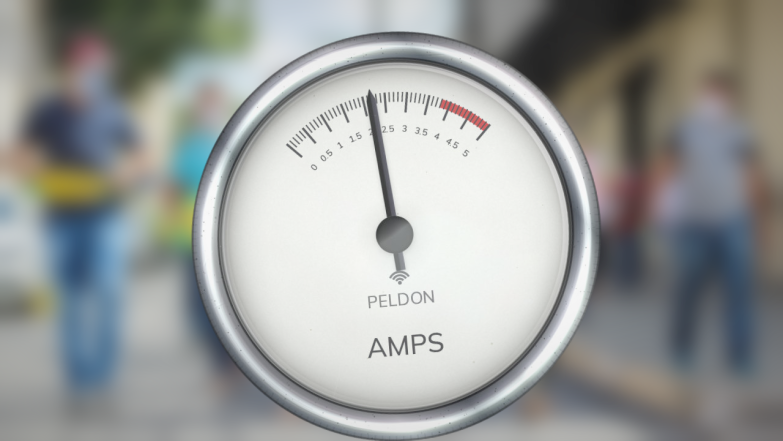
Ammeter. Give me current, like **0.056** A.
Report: **2.2** A
